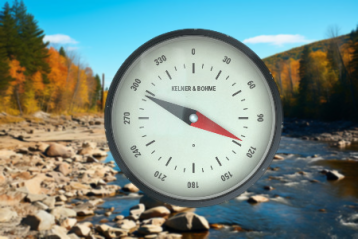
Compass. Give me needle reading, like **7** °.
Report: **115** °
